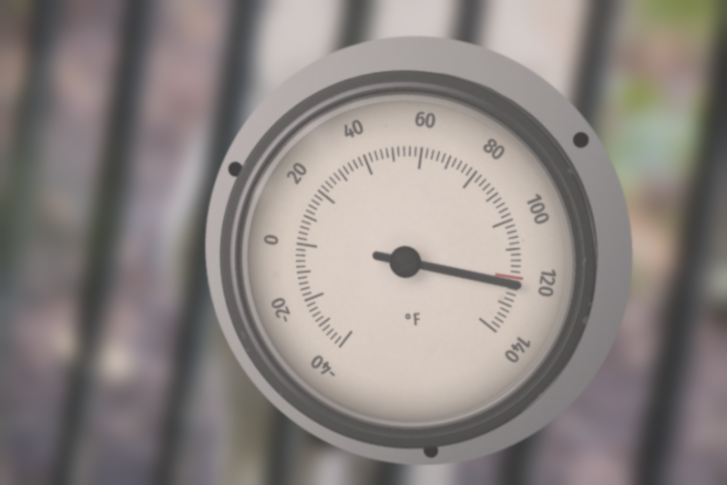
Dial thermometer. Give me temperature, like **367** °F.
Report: **122** °F
